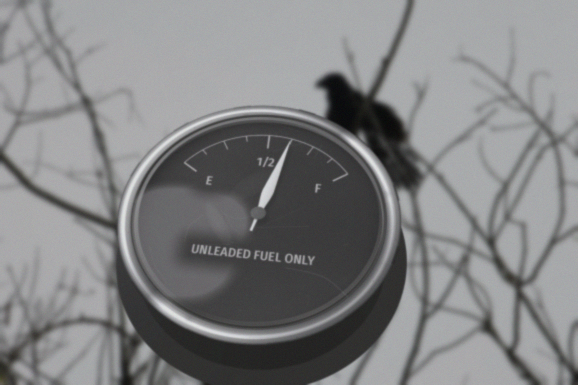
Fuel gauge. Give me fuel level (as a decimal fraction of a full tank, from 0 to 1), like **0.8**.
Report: **0.625**
